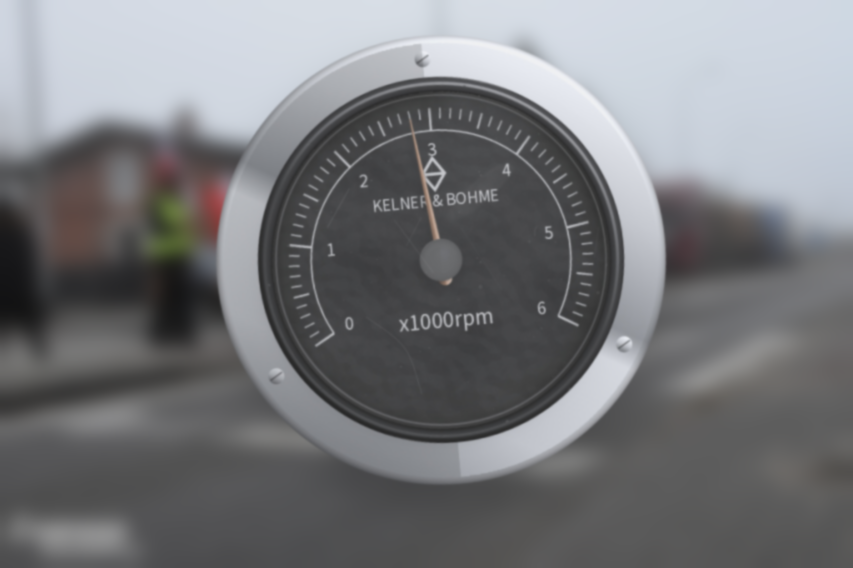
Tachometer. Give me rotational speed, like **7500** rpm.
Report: **2800** rpm
